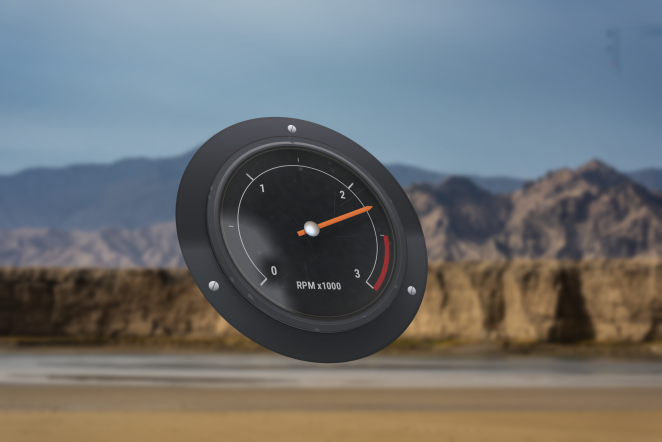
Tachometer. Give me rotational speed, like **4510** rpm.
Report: **2250** rpm
